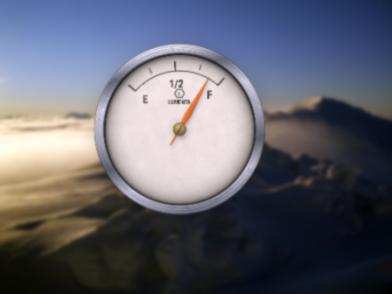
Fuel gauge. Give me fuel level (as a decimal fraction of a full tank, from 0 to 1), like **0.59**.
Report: **0.875**
